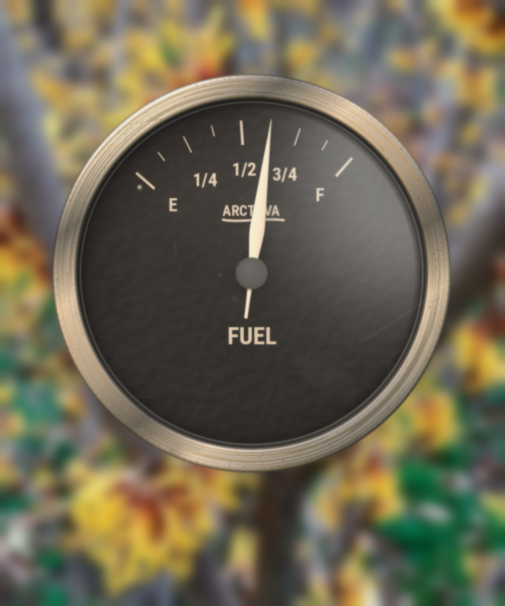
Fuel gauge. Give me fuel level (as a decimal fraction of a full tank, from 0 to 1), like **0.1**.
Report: **0.625**
